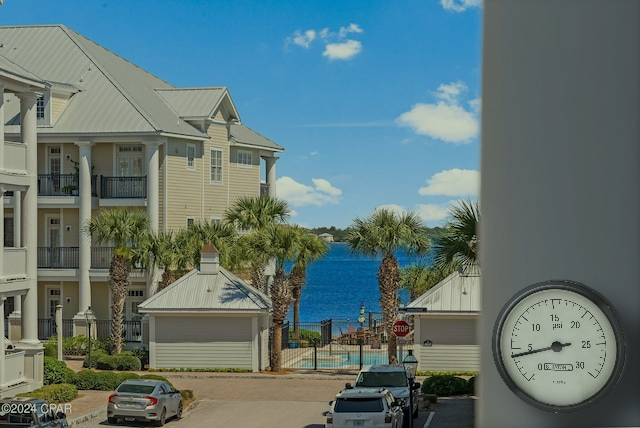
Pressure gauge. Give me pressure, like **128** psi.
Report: **4** psi
